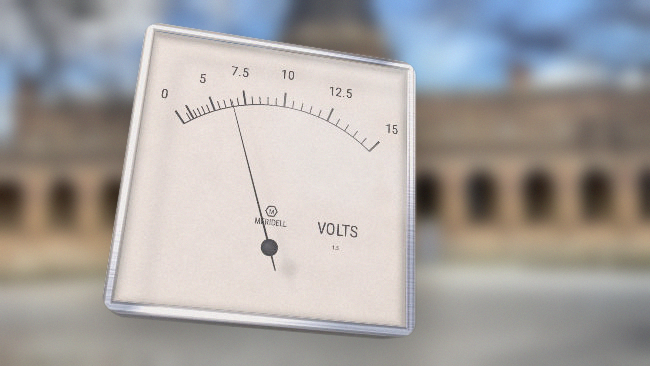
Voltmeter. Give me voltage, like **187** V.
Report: **6.5** V
